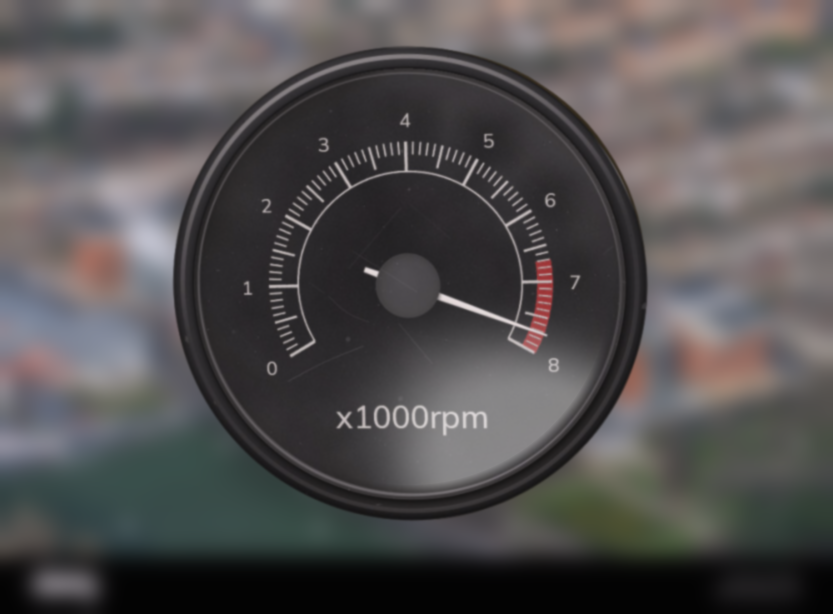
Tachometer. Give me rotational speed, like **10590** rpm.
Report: **7700** rpm
